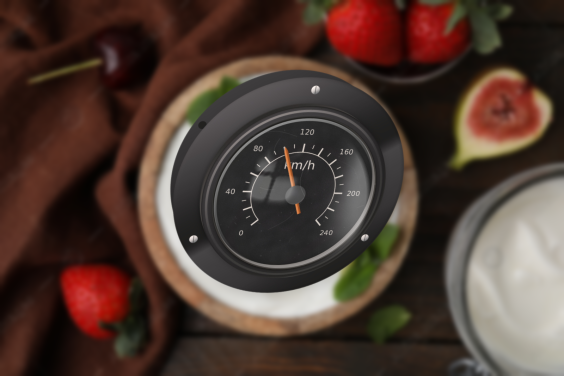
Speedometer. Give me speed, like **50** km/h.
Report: **100** km/h
